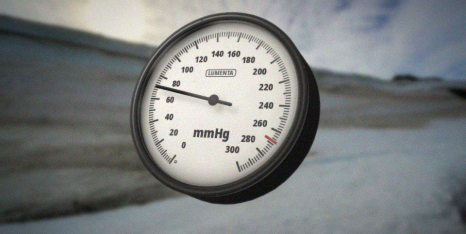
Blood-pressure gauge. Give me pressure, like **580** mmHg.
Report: **70** mmHg
